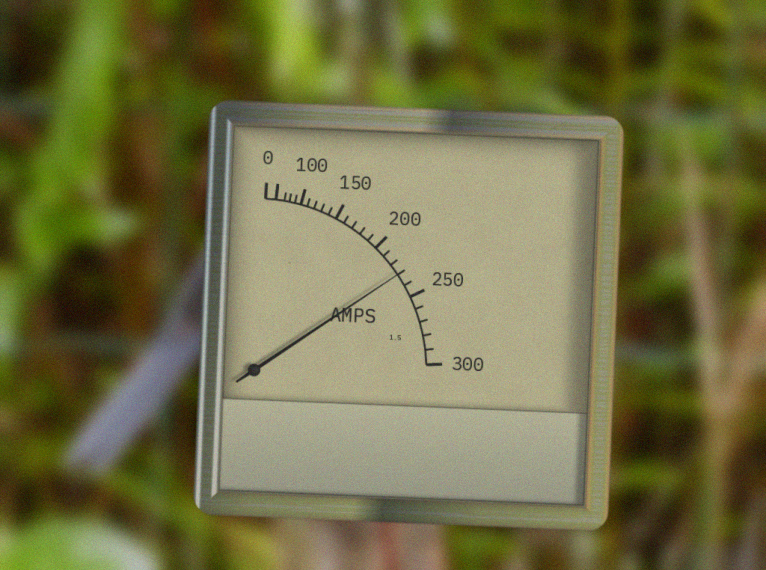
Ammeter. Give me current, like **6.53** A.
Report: **230** A
